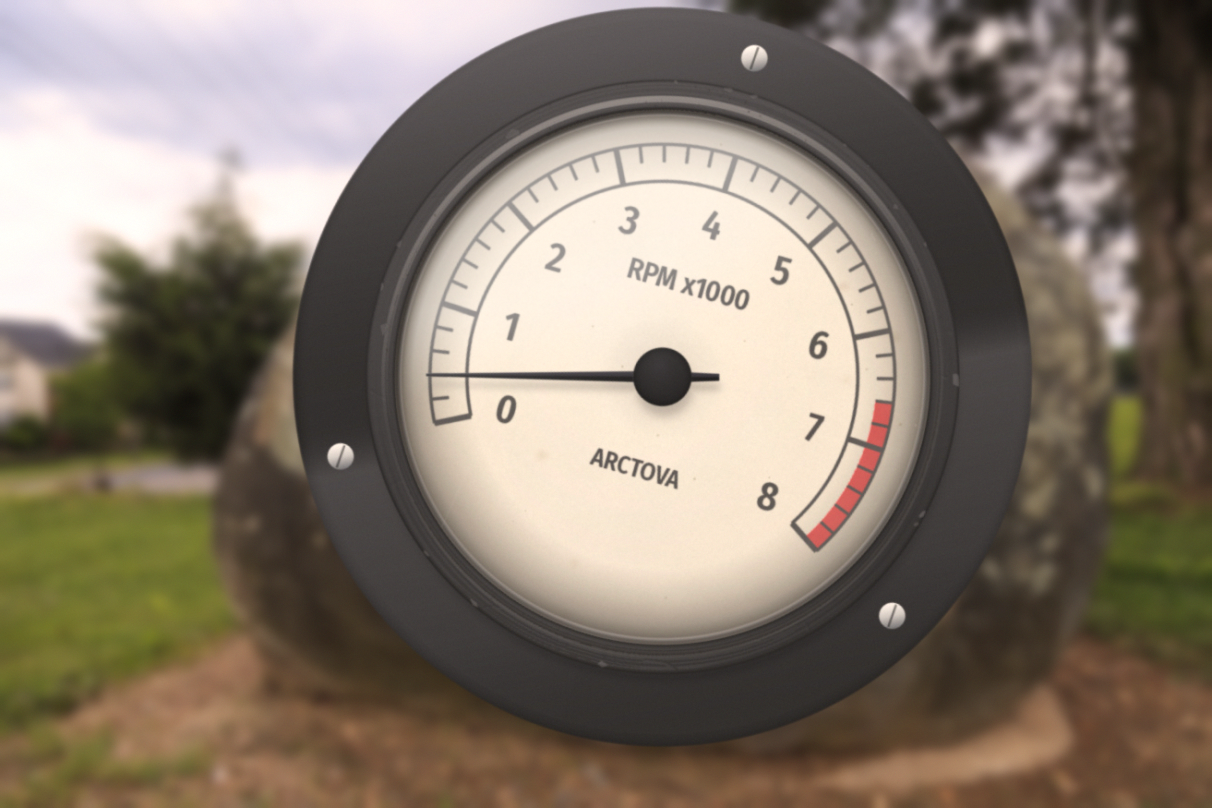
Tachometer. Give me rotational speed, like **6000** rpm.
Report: **400** rpm
